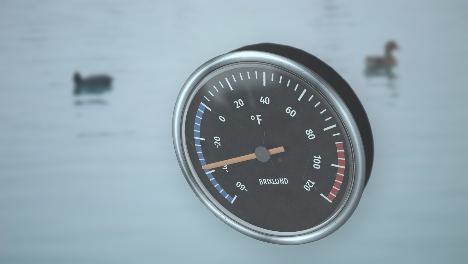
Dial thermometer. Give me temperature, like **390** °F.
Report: **-36** °F
